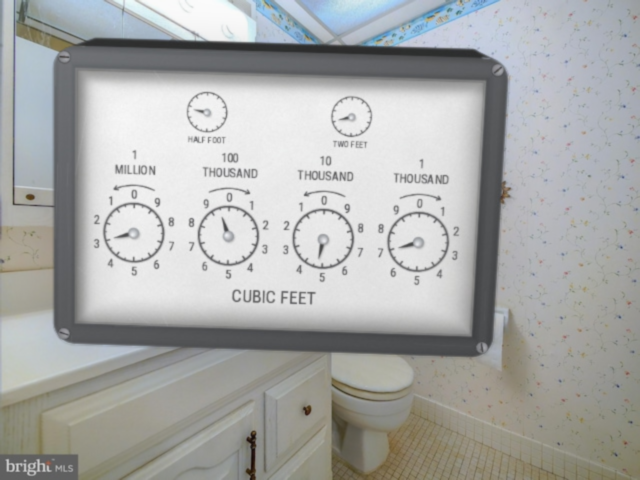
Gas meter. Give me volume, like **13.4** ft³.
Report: **294700** ft³
